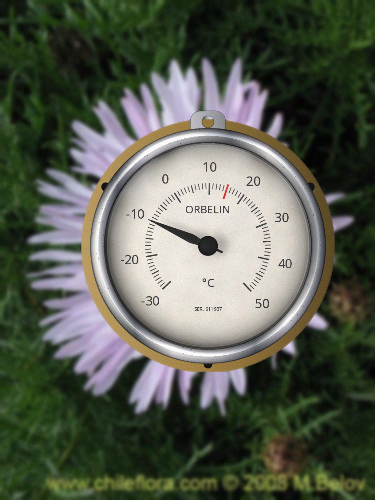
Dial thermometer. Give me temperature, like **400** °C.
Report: **-10** °C
